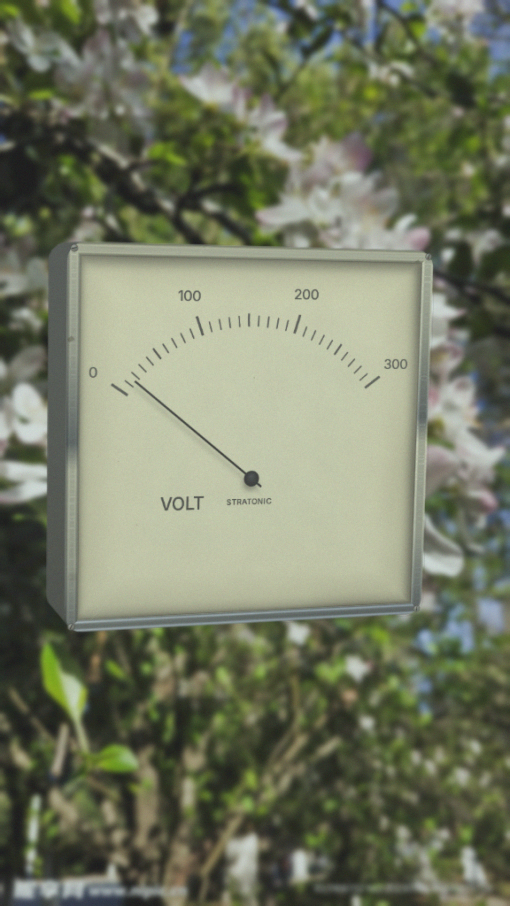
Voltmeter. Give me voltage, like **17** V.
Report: **15** V
